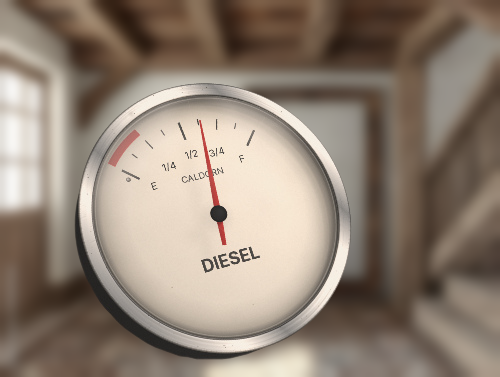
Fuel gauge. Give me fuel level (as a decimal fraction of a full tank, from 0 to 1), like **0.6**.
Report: **0.625**
